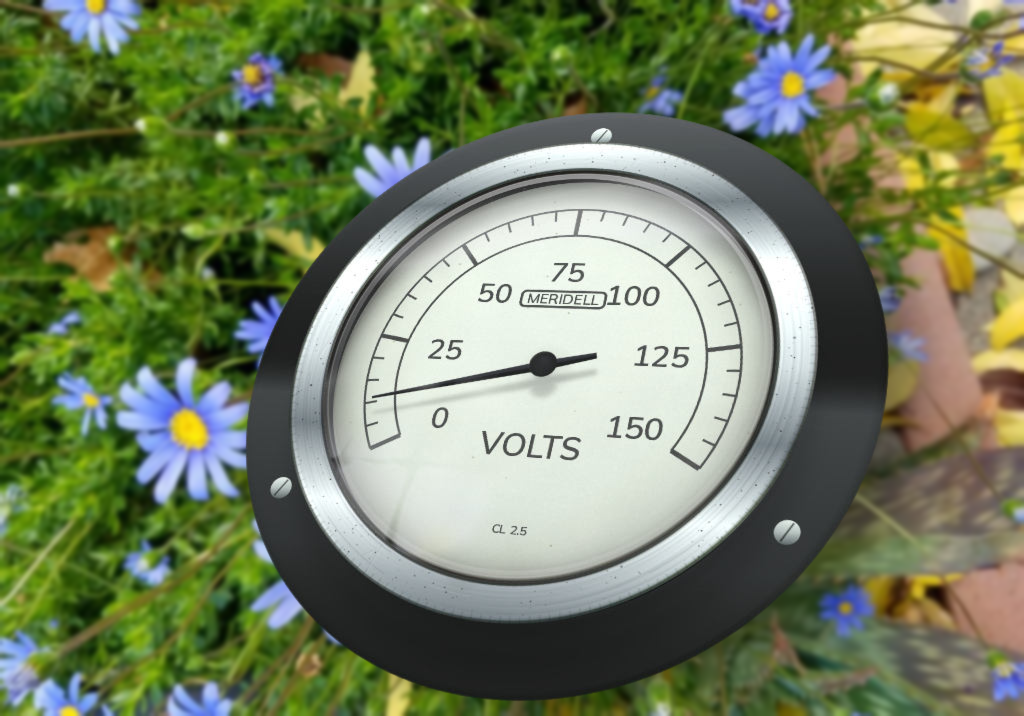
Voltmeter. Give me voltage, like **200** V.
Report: **10** V
